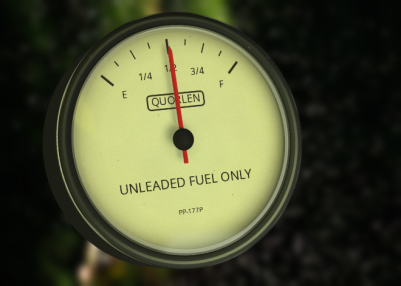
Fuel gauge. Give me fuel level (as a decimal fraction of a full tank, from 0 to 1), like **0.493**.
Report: **0.5**
